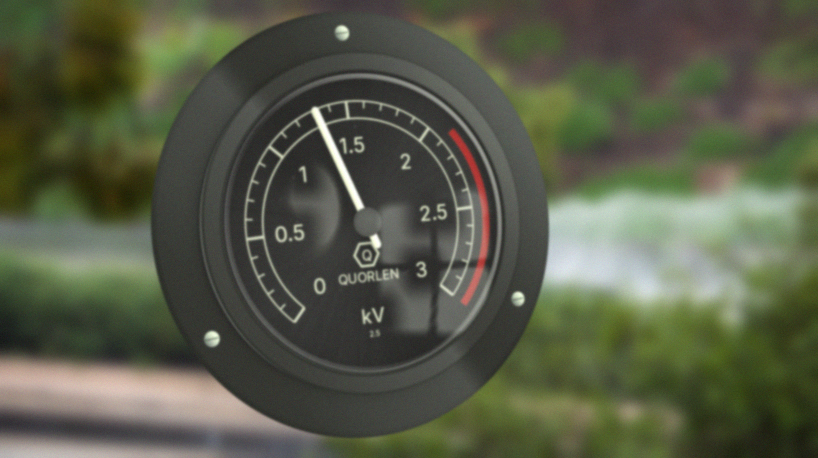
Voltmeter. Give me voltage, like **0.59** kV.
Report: **1.3** kV
